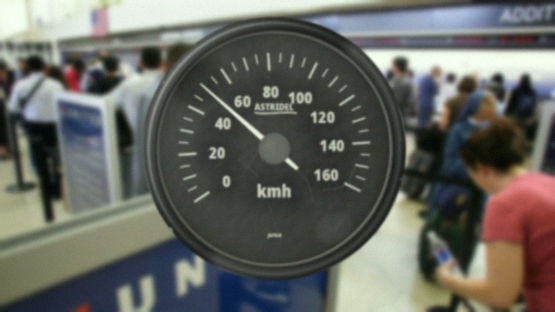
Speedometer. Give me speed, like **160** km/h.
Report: **50** km/h
